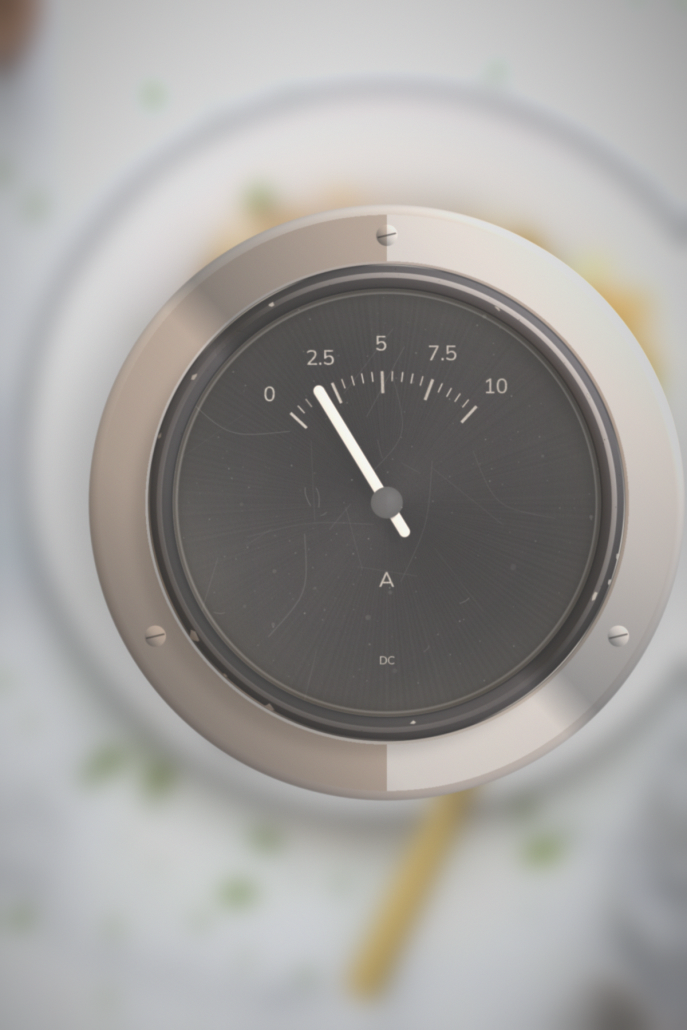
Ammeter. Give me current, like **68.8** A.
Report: **1.75** A
